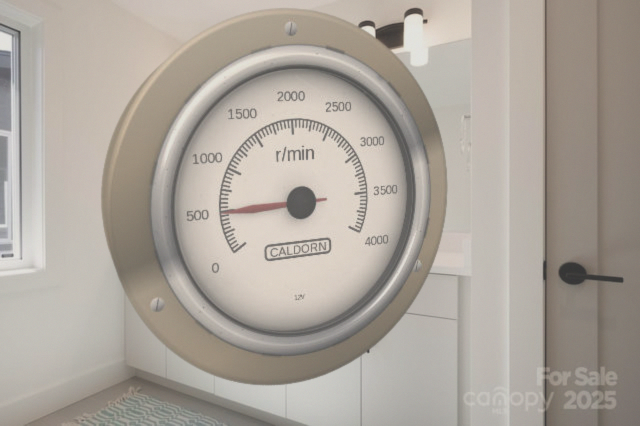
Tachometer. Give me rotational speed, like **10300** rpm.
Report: **500** rpm
